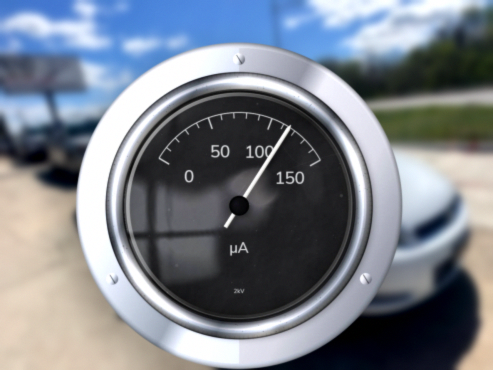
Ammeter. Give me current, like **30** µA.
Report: **115** µA
